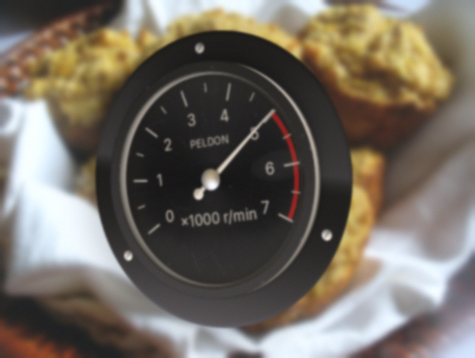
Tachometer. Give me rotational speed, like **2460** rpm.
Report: **5000** rpm
